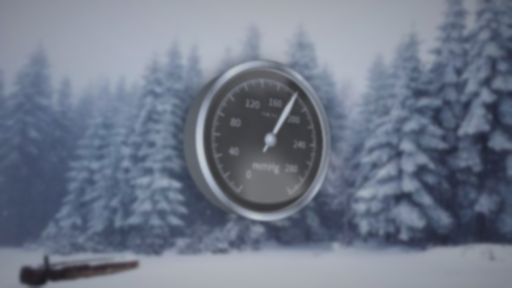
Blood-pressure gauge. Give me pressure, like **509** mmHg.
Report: **180** mmHg
